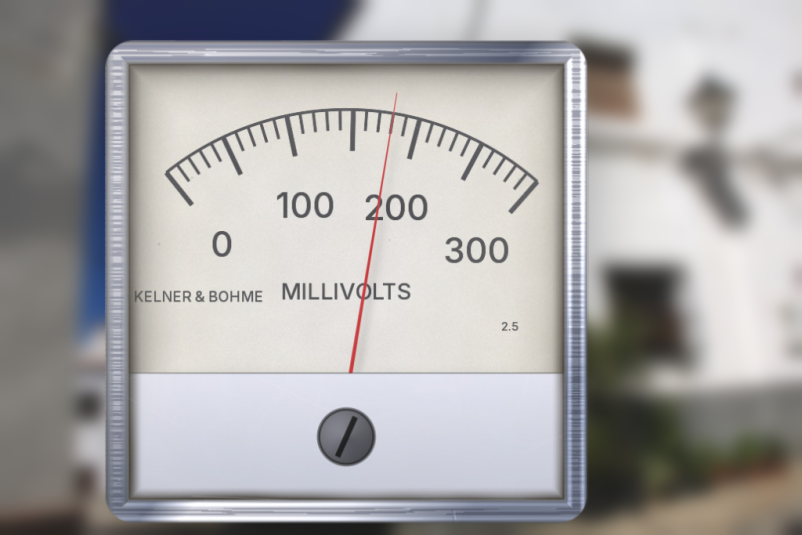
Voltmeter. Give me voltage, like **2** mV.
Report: **180** mV
